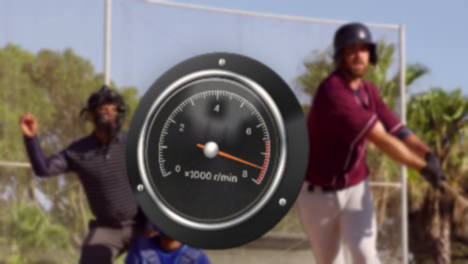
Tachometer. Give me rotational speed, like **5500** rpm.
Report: **7500** rpm
